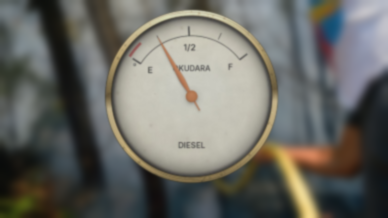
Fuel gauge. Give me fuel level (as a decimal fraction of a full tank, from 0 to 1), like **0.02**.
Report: **0.25**
